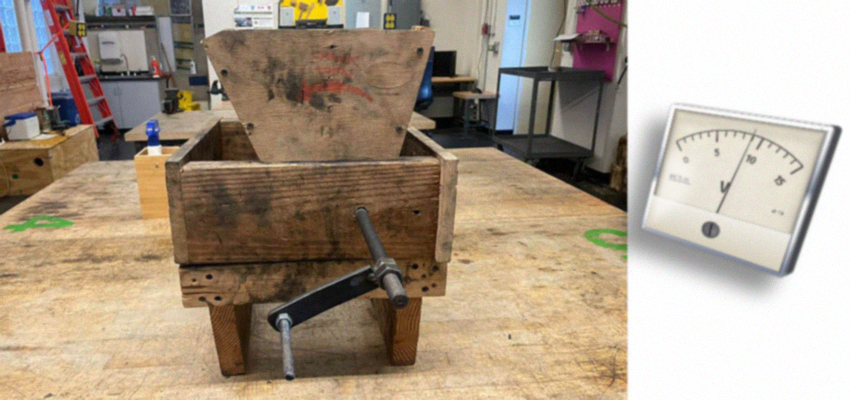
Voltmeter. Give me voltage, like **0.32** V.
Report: **9** V
